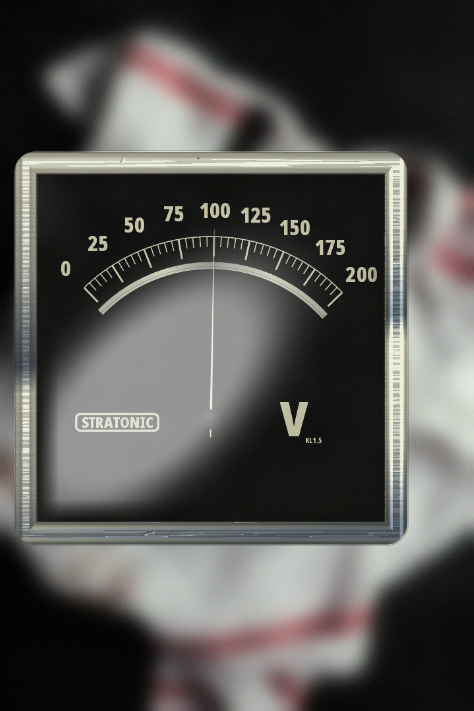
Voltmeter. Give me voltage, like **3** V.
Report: **100** V
